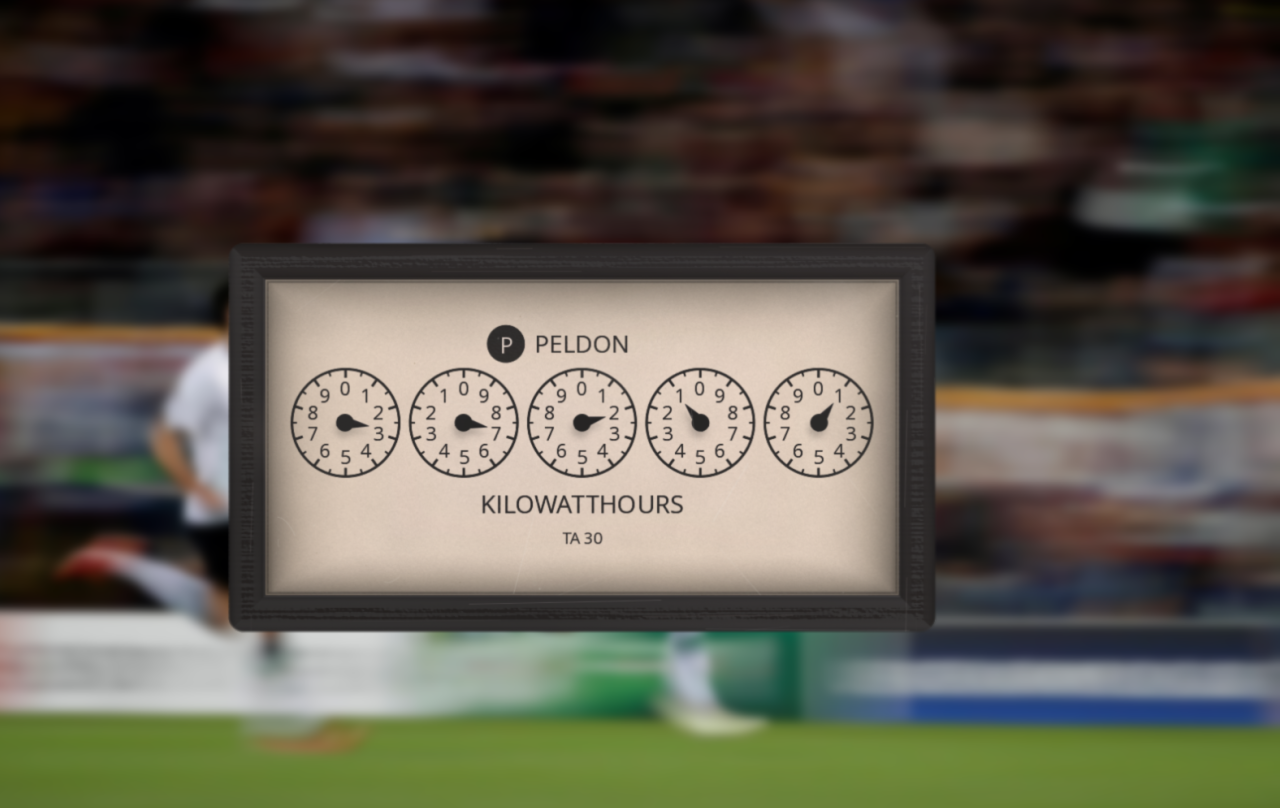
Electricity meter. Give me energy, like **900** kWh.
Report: **27211** kWh
